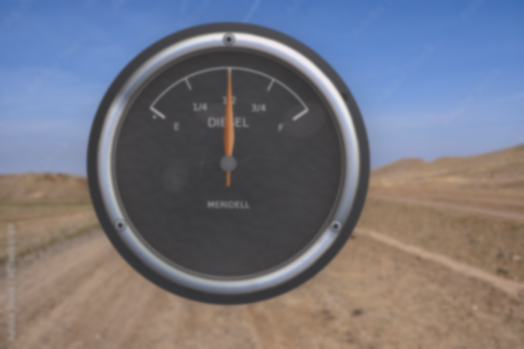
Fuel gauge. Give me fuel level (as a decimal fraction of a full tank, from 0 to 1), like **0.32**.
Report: **0.5**
